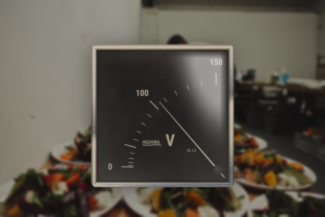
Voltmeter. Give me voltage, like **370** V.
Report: **105** V
